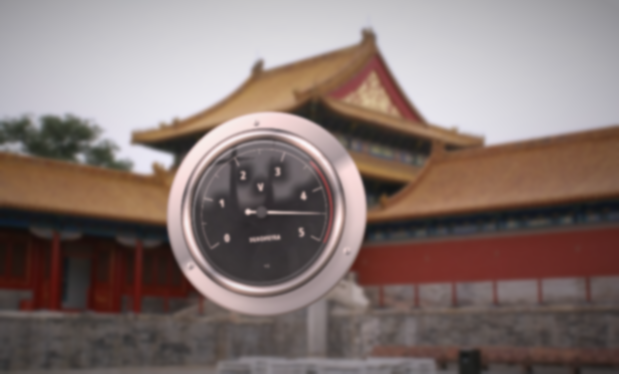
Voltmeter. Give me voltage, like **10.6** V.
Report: **4.5** V
